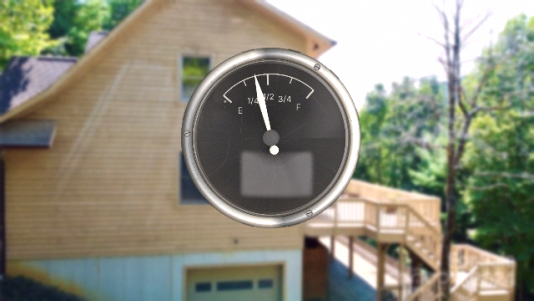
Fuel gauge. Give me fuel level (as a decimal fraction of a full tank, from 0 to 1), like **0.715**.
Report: **0.375**
